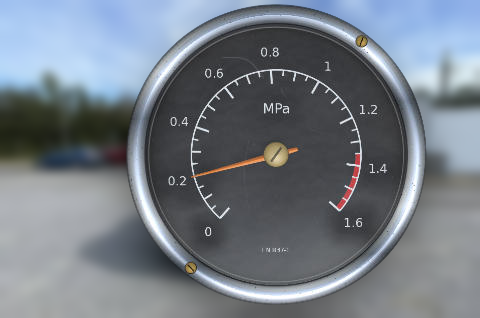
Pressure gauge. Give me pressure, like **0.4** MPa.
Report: **0.2** MPa
